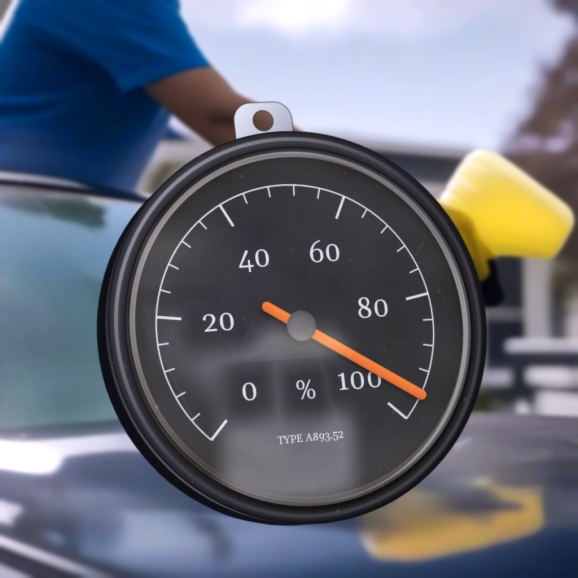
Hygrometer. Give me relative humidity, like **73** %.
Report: **96** %
